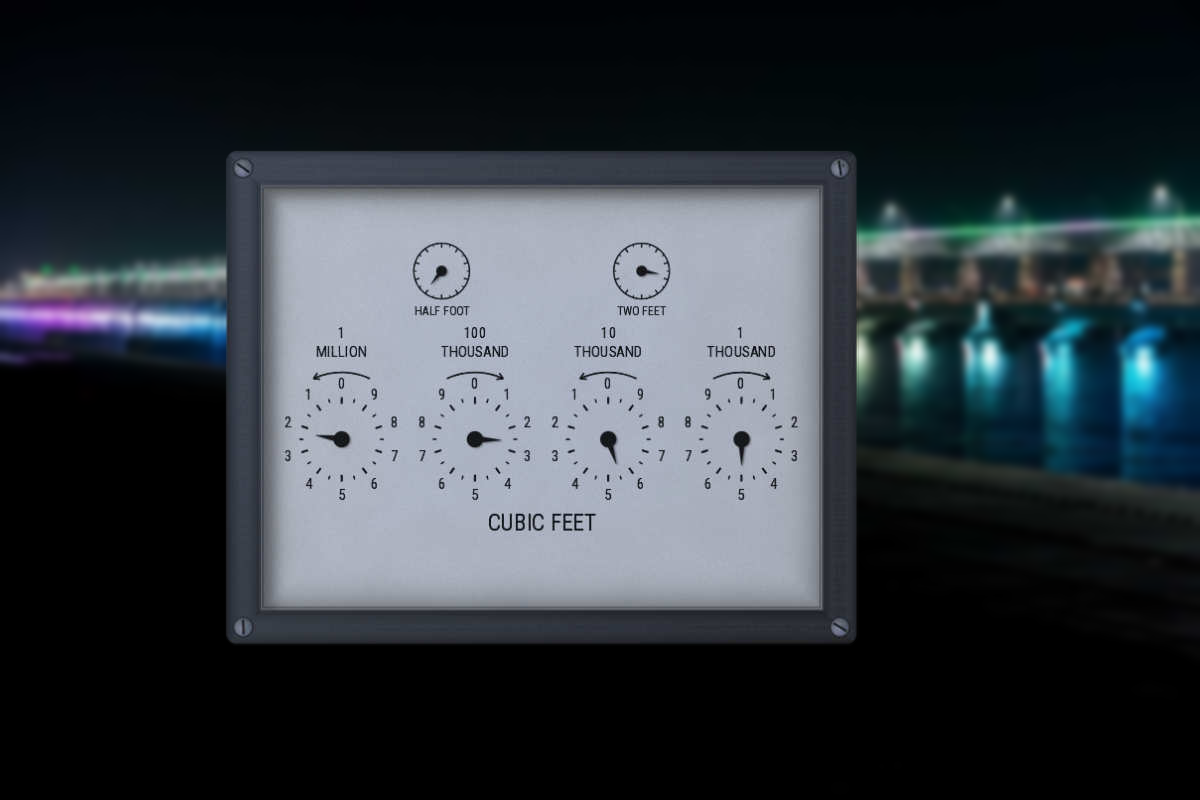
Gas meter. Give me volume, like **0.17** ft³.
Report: **225500** ft³
